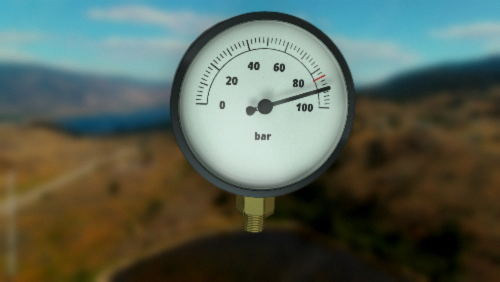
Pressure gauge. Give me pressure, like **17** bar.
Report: **90** bar
